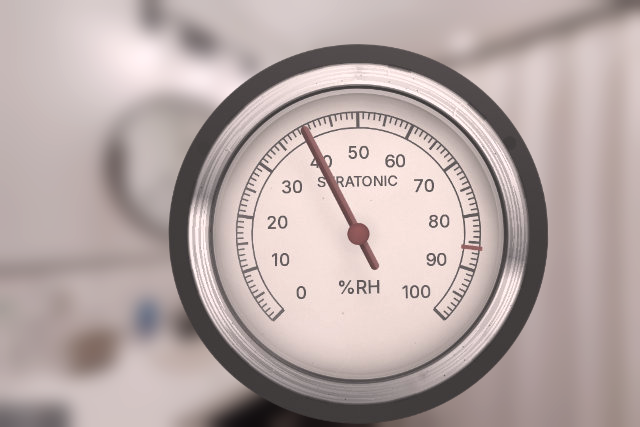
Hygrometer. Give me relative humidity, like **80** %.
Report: **40** %
